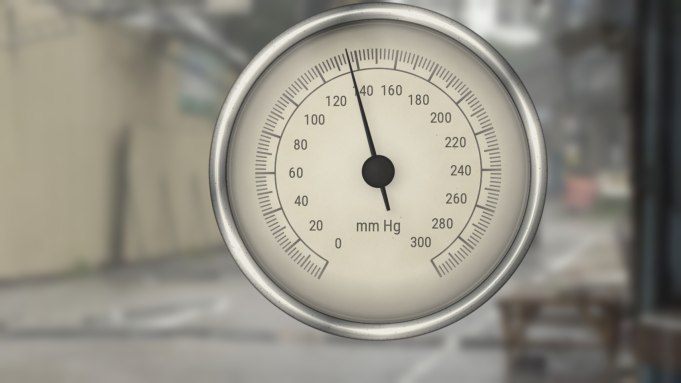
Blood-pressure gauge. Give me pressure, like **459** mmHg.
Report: **136** mmHg
